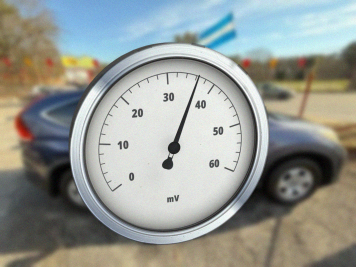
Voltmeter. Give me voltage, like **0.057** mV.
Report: **36** mV
